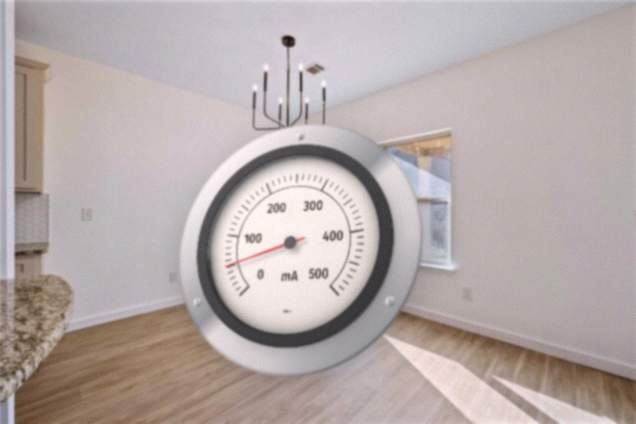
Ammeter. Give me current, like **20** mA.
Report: **50** mA
